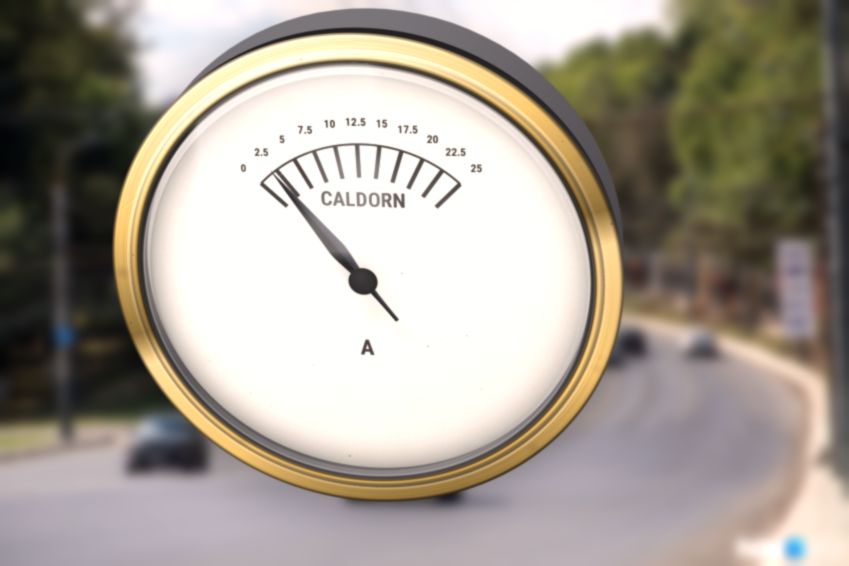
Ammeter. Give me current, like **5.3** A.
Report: **2.5** A
